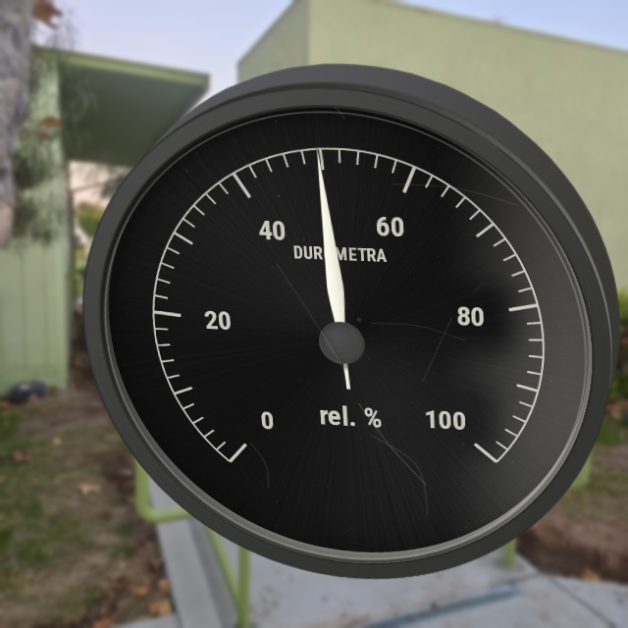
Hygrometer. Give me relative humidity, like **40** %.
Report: **50** %
